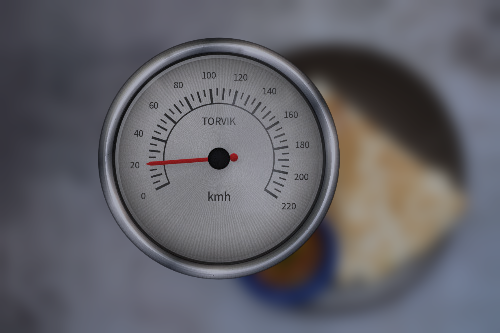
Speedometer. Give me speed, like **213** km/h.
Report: **20** km/h
